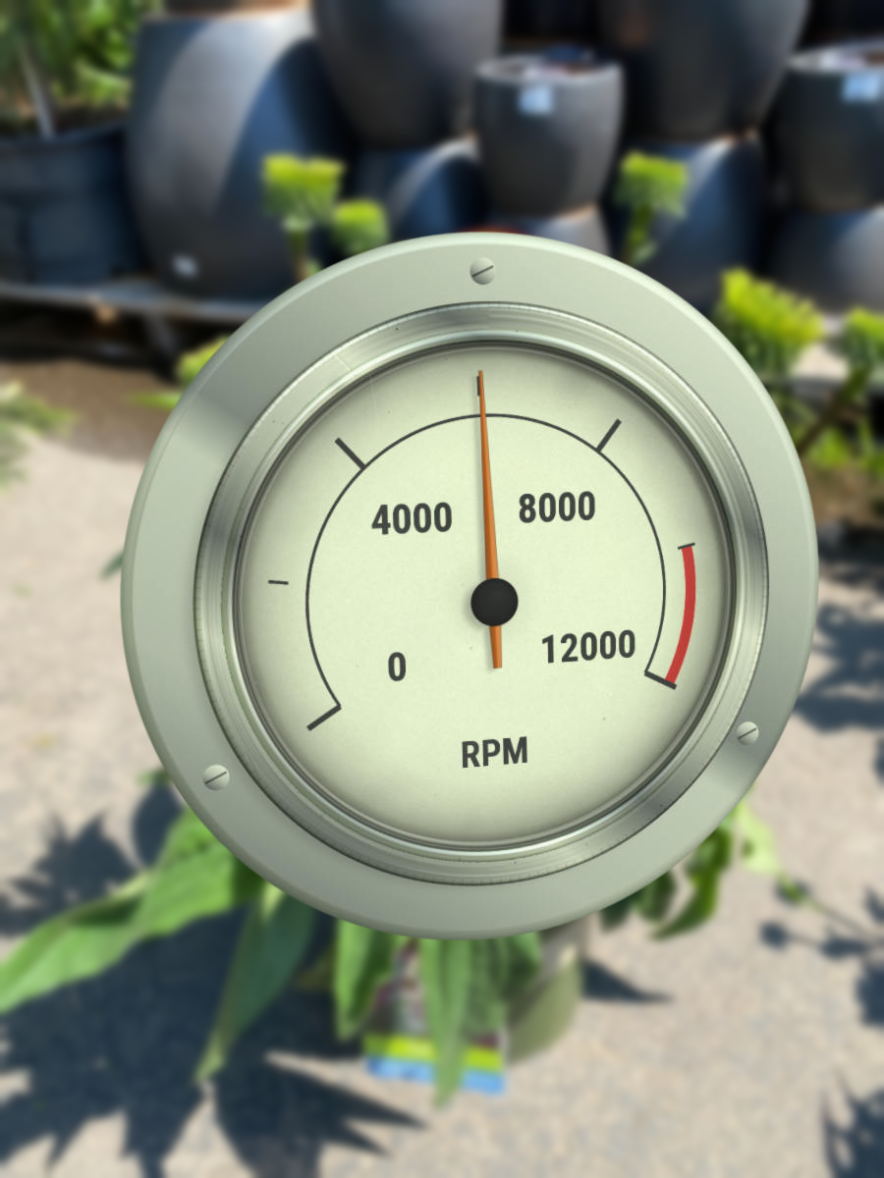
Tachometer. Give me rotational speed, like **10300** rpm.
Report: **6000** rpm
